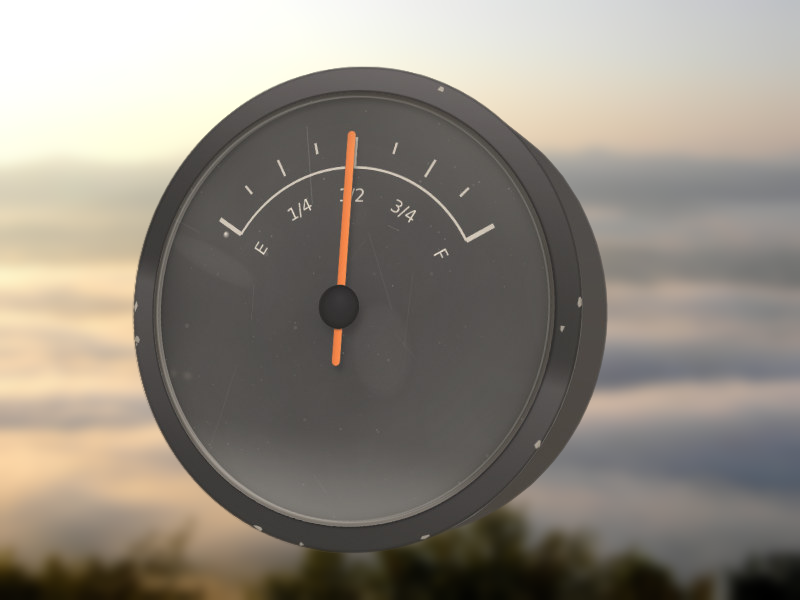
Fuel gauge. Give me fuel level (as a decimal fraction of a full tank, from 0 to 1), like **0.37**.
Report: **0.5**
